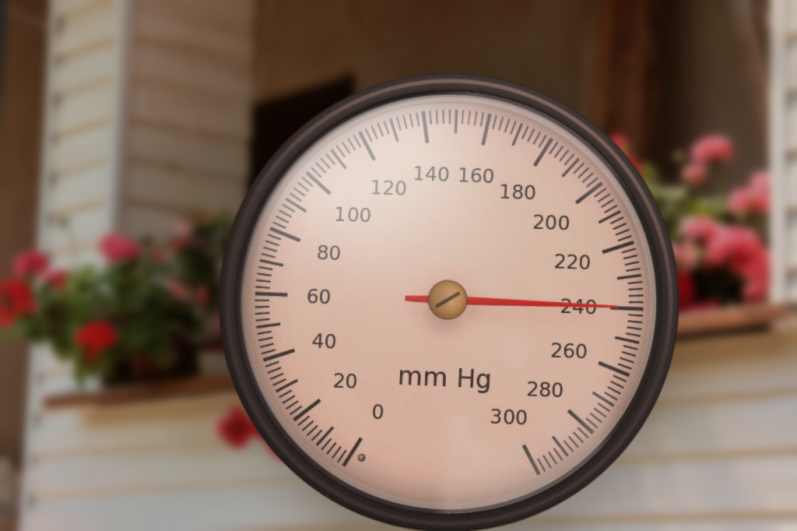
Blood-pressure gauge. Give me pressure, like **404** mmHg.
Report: **240** mmHg
